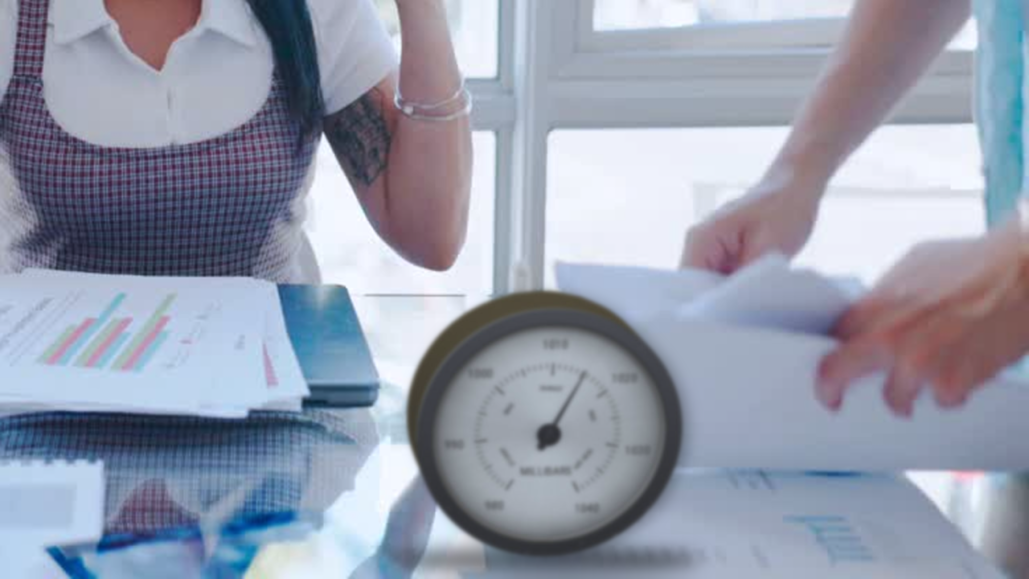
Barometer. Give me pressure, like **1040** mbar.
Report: **1015** mbar
